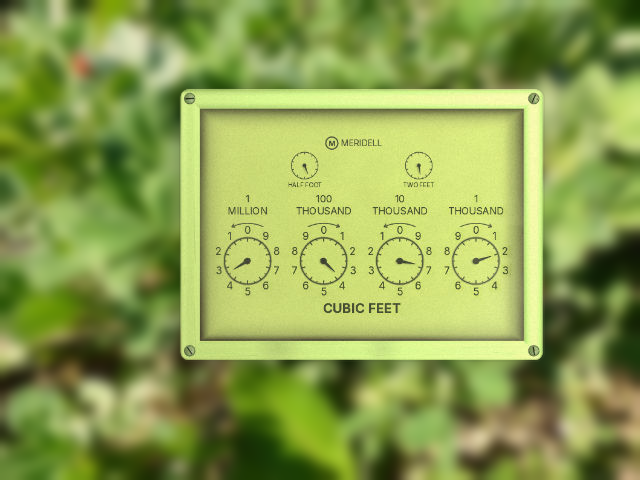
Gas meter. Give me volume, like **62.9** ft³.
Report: **337200** ft³
